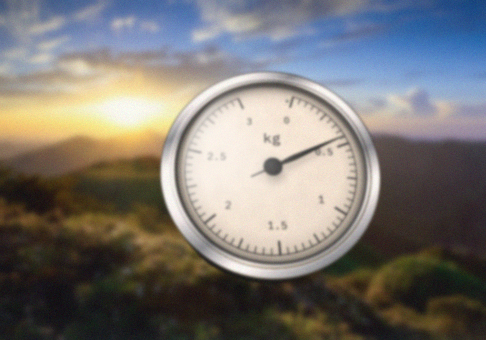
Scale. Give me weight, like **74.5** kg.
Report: **0.45** kg
